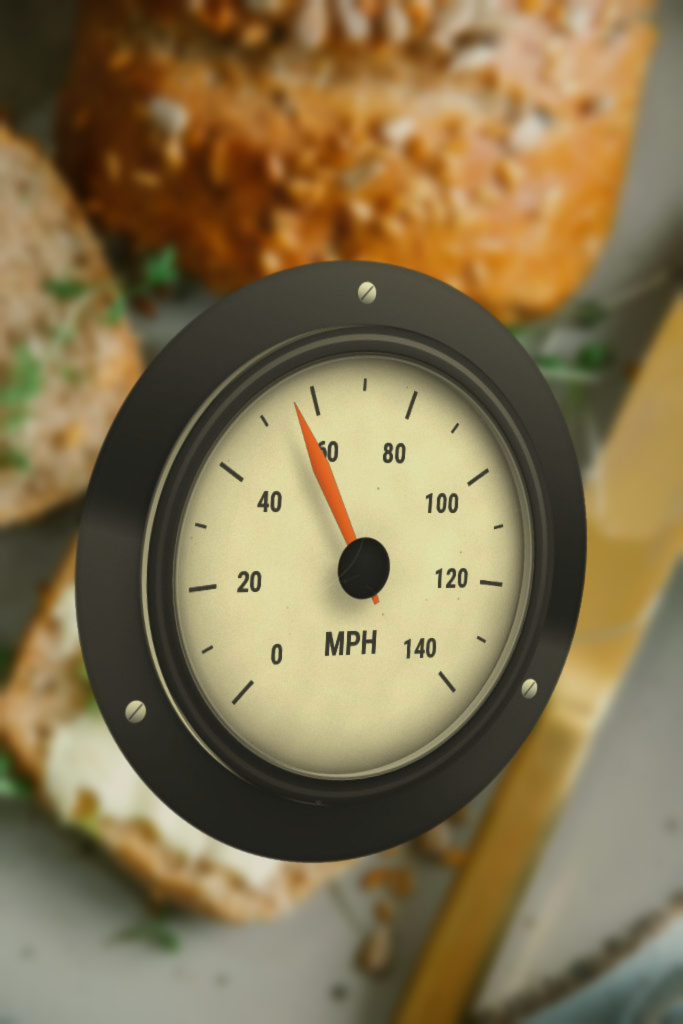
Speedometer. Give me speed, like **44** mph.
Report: **55** mph
